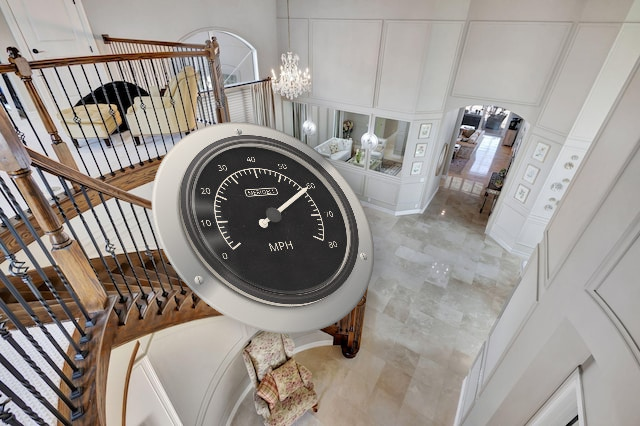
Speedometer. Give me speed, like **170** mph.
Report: **60** mph
